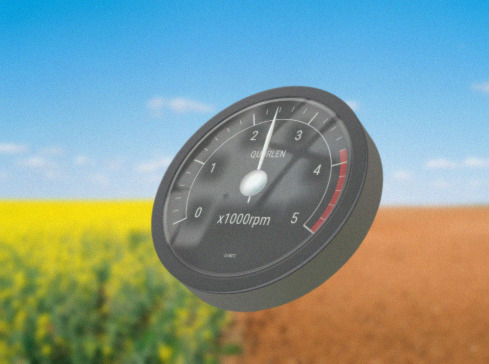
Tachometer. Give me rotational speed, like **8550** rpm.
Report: **2400** rpm
